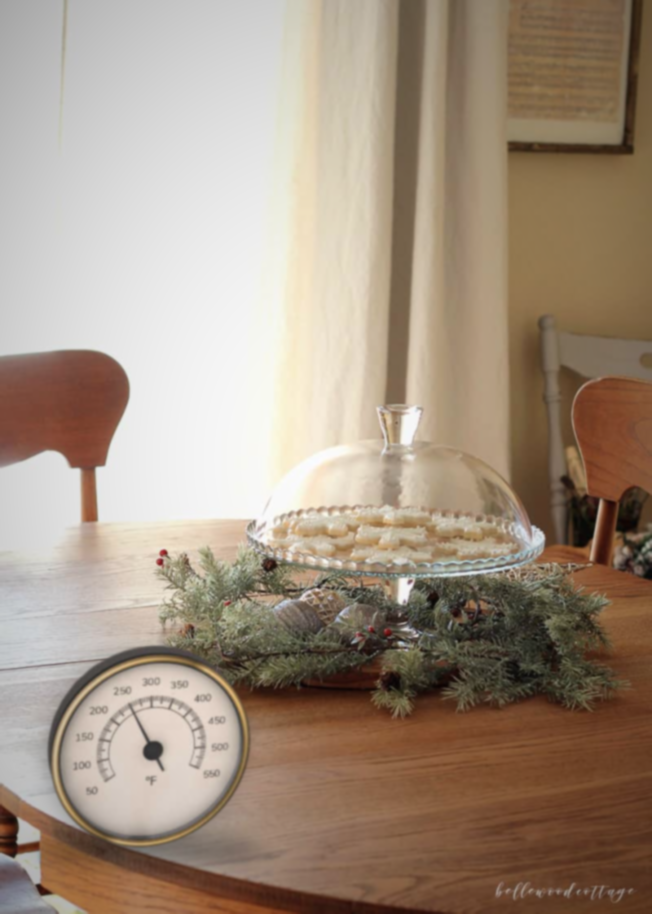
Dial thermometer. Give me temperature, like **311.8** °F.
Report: **250** °F
